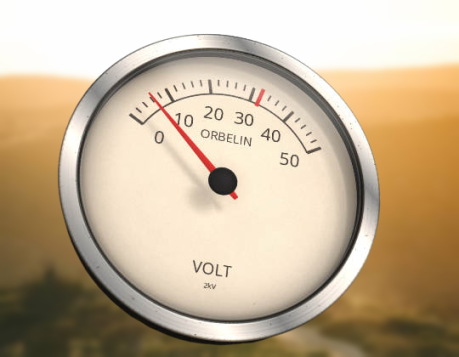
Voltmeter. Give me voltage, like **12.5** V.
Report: **6** V
